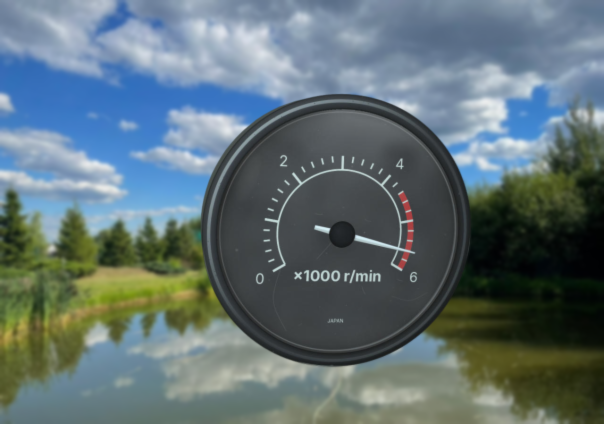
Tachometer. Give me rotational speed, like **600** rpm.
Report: **5600** rpm
